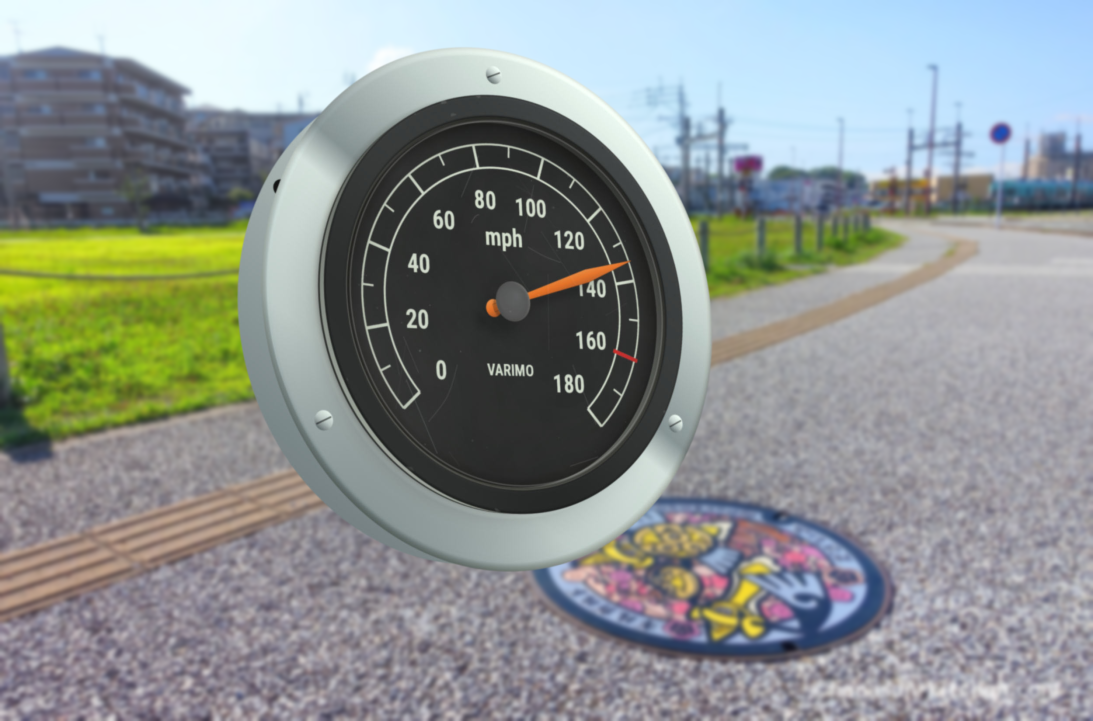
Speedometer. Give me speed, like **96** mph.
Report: **135** mph
